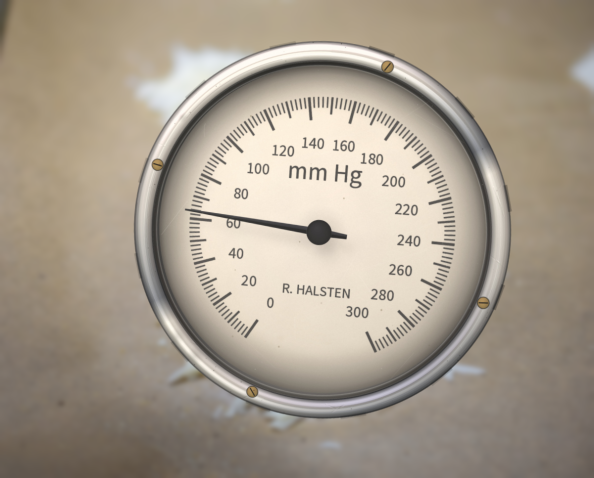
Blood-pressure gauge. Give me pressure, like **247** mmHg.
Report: **64** mmHg
